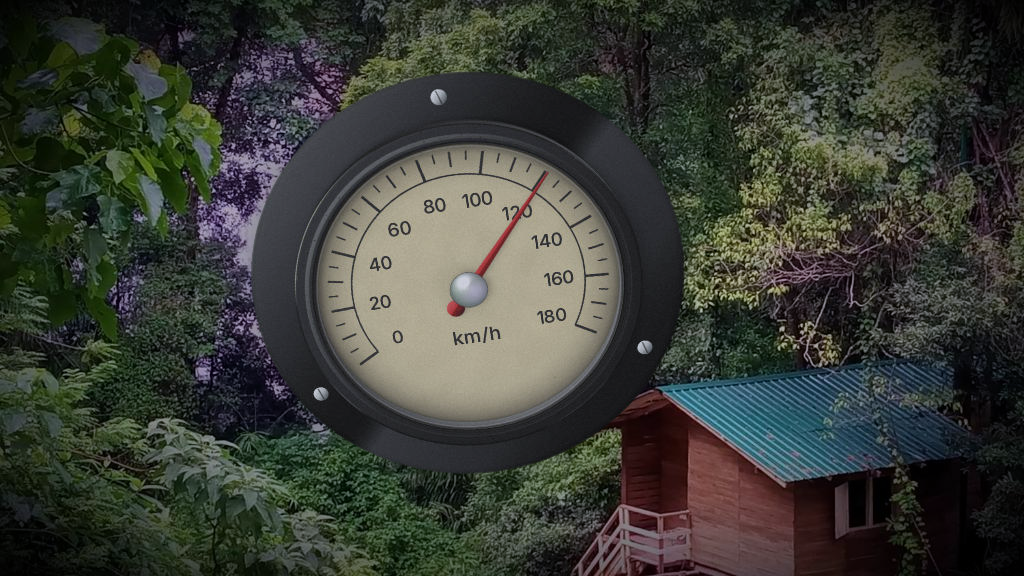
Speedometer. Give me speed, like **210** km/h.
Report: **120** km/h
